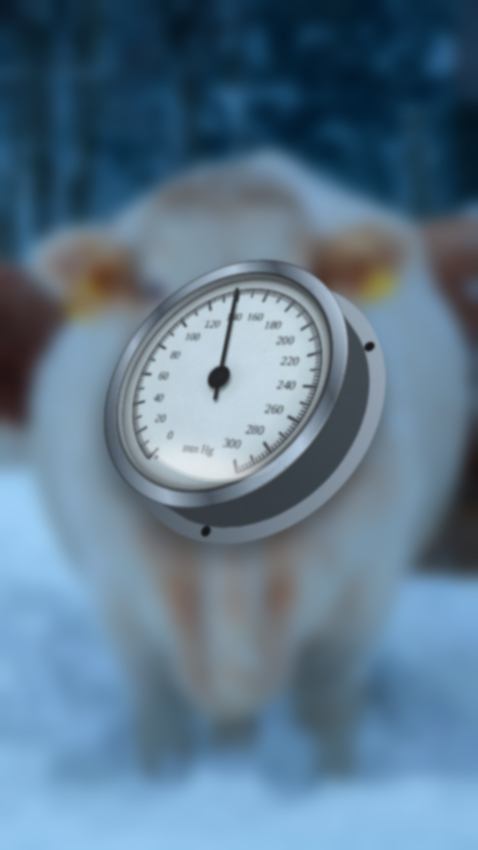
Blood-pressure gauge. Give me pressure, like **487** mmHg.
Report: **140** mmHg
